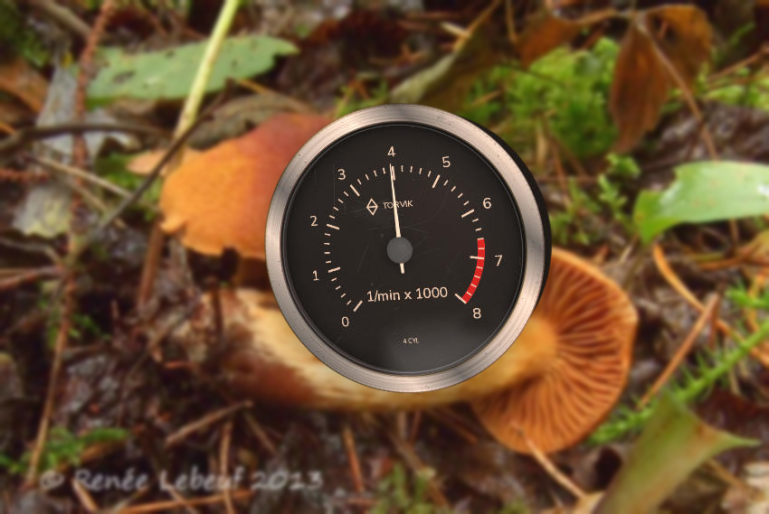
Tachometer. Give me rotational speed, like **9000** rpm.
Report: **4000** rpm
